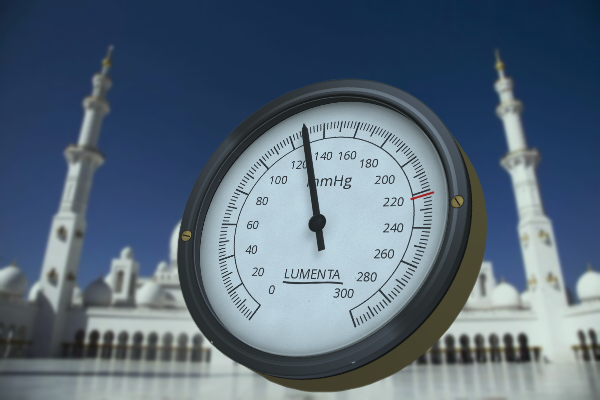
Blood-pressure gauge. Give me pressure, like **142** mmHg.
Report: **130** mmHg
